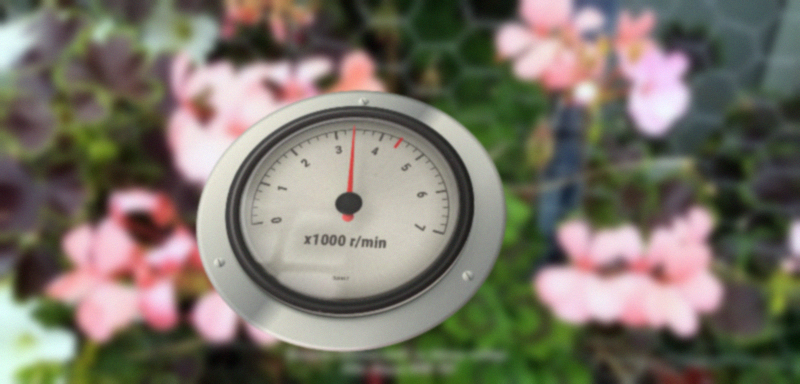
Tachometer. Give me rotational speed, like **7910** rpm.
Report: **3400** rpm
